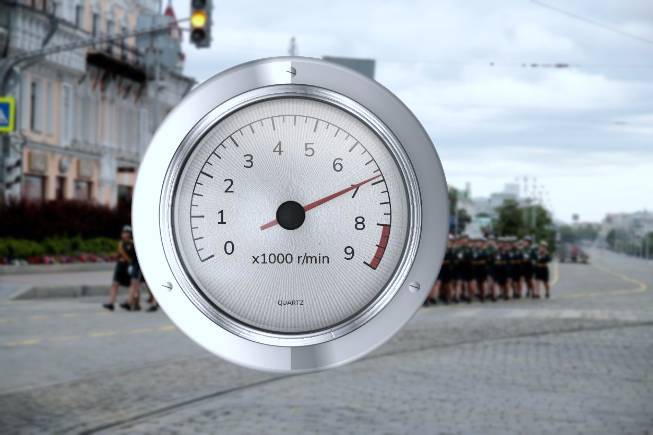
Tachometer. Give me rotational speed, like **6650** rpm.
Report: **6875** rpm
